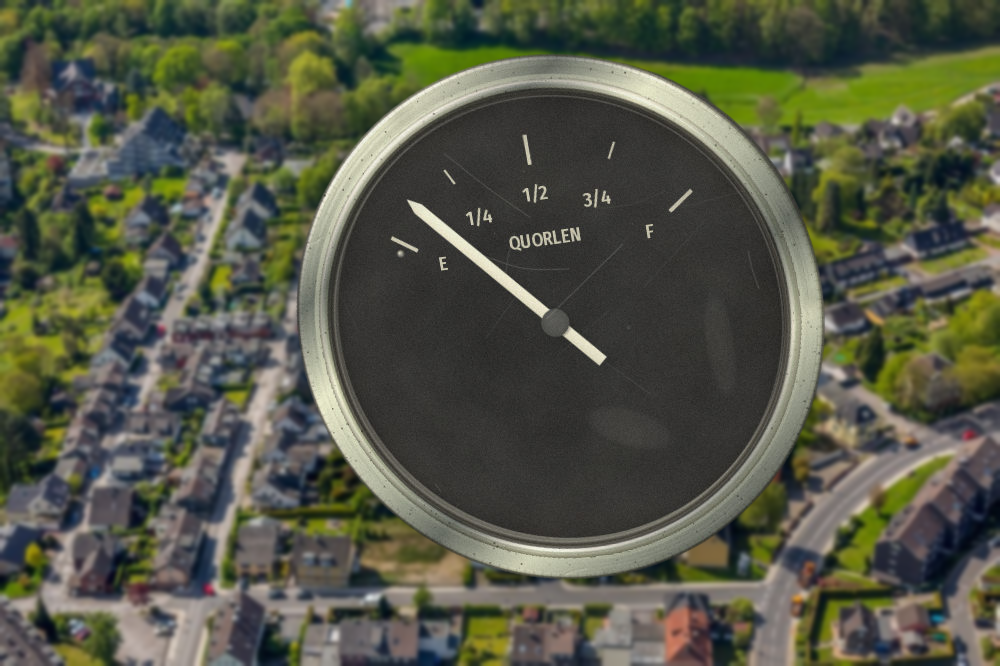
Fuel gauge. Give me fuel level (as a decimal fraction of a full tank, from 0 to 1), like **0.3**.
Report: **0.125**
